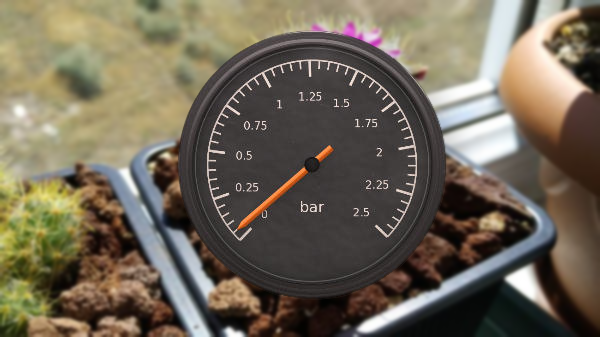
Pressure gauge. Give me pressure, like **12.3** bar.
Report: **0.05** bar
